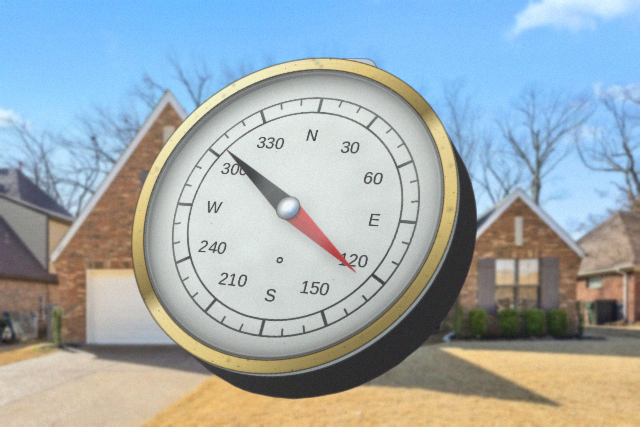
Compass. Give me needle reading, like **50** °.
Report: **125** °
